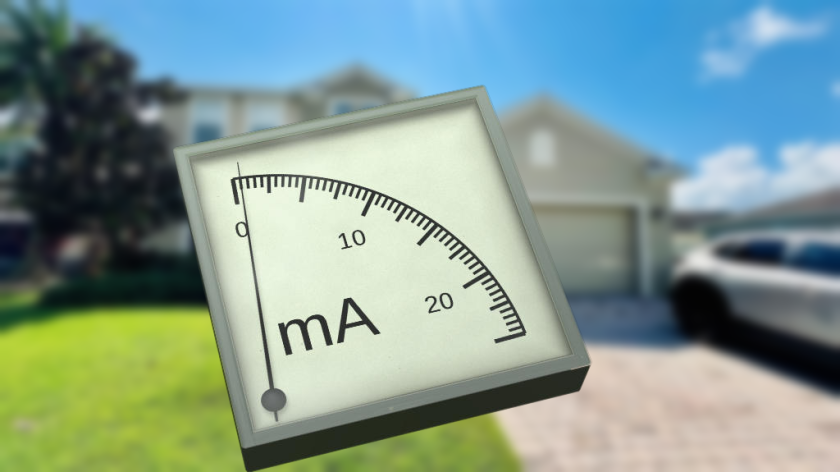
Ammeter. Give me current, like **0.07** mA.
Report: **0.5** mA
